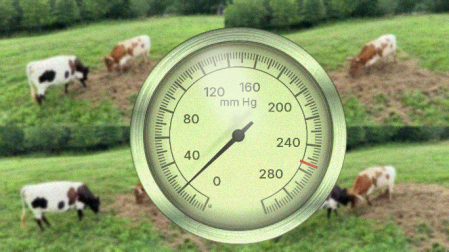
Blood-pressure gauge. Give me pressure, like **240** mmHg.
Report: **20** mmHg
